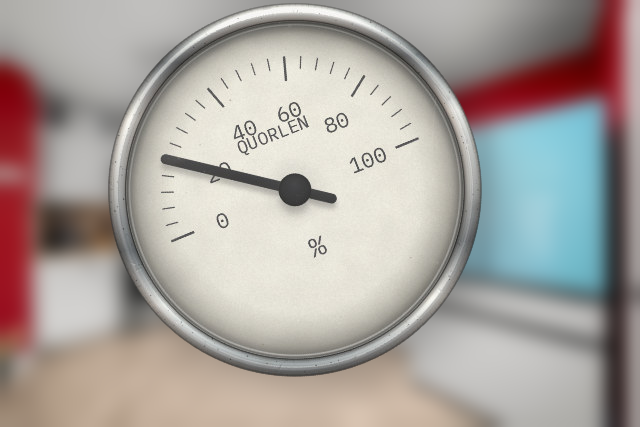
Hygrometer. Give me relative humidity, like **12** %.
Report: **20** %
